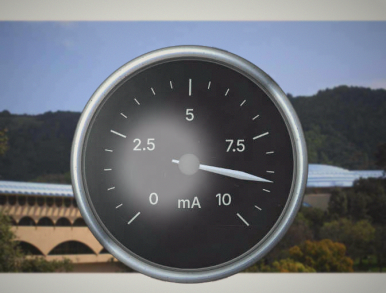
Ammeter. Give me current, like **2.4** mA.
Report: **8.75** mA
